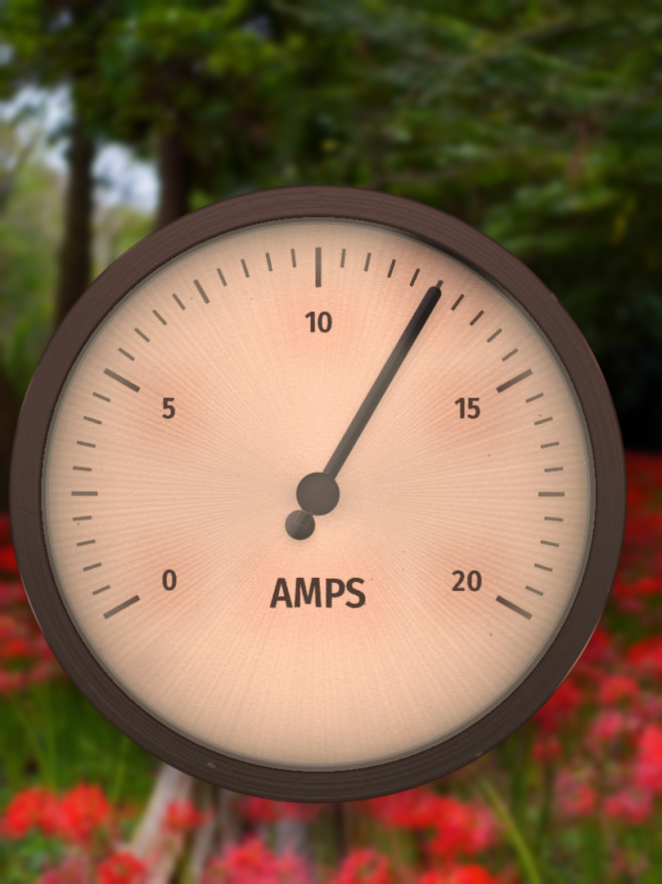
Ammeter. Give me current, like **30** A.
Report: **12.5** A
